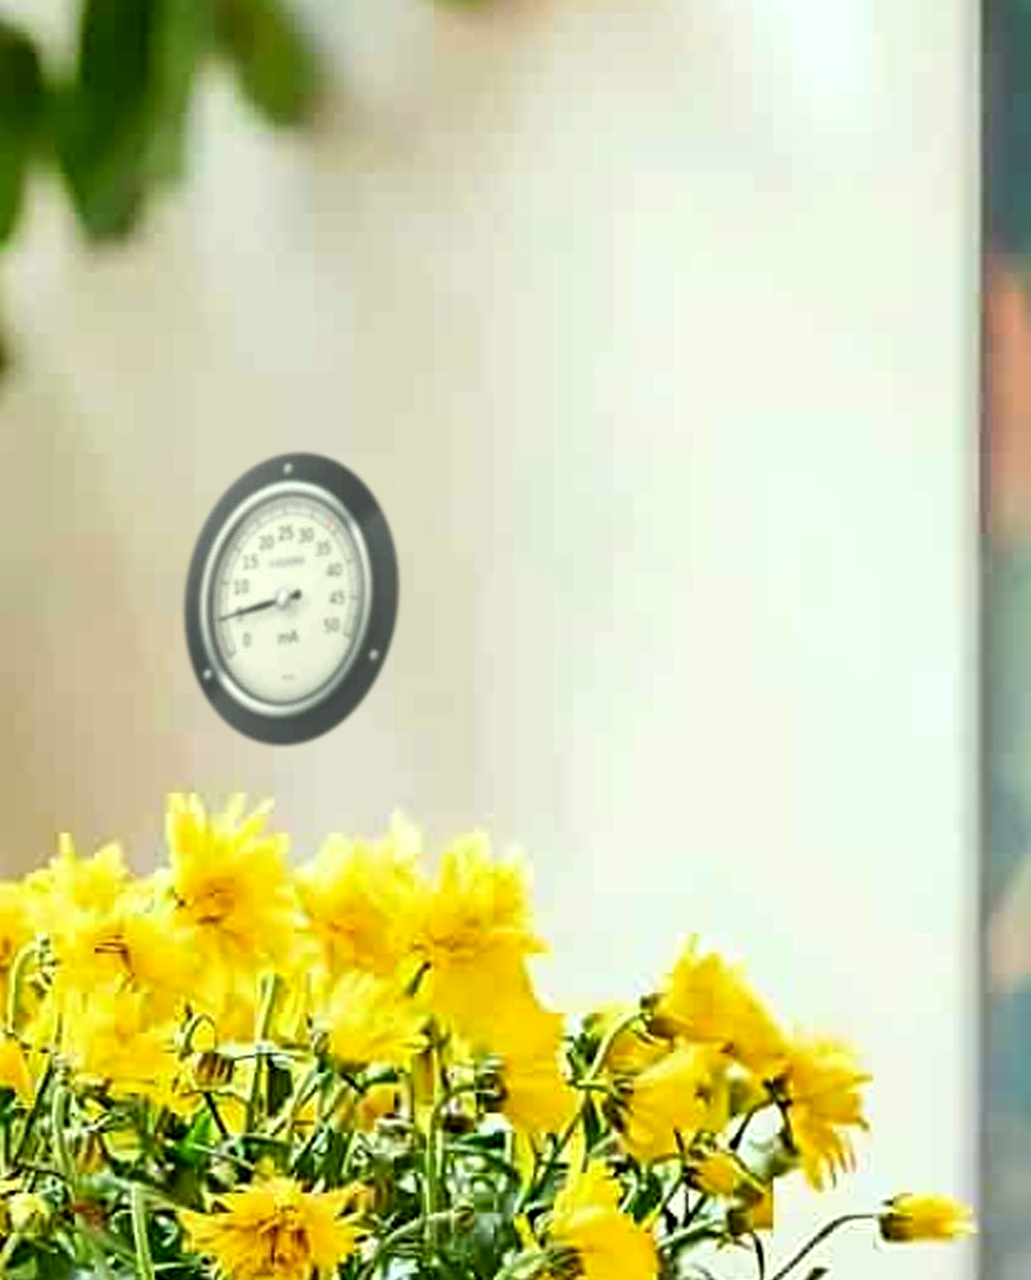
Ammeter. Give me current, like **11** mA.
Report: **5** mA
